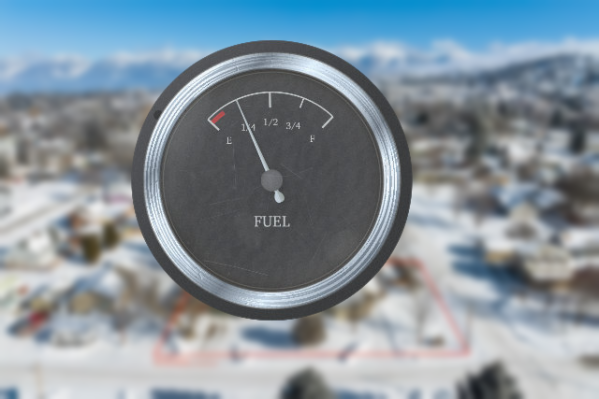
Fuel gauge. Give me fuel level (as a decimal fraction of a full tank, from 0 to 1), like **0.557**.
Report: **0.25**
